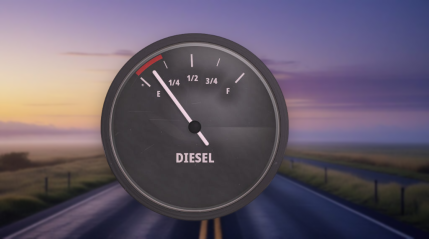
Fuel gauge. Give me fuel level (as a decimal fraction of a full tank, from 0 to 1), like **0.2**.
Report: **0.125**
